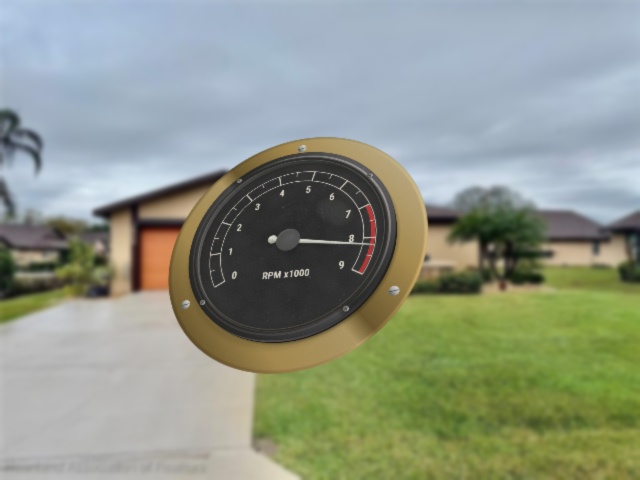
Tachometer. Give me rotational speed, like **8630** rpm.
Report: **8250** rpm
